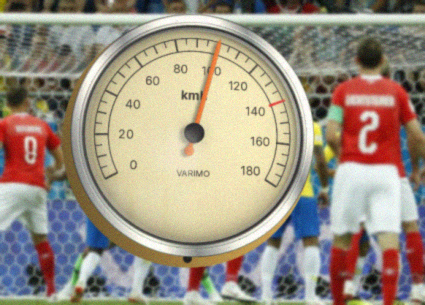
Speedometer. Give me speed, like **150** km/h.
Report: **100** km/h
